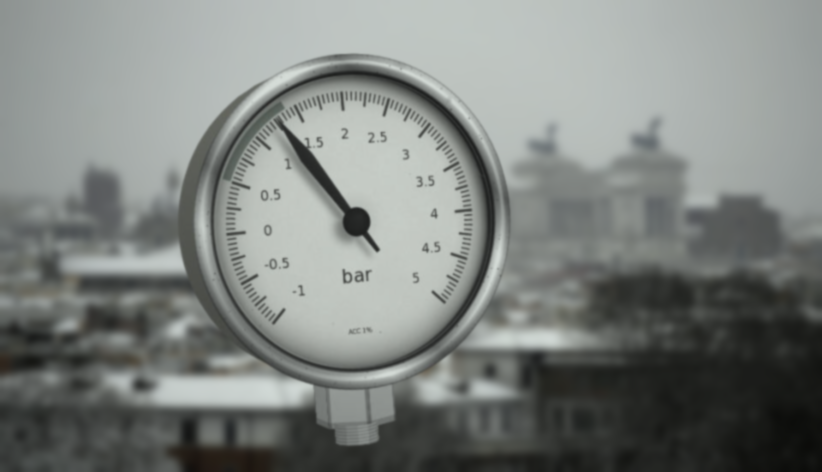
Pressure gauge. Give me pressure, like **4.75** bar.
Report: **1.25** bar
